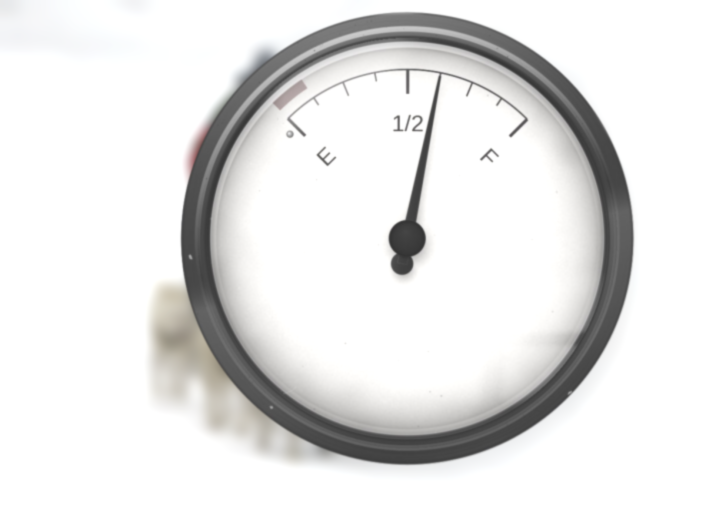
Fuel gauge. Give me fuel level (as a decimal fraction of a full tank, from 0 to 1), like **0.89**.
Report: **0.625**
